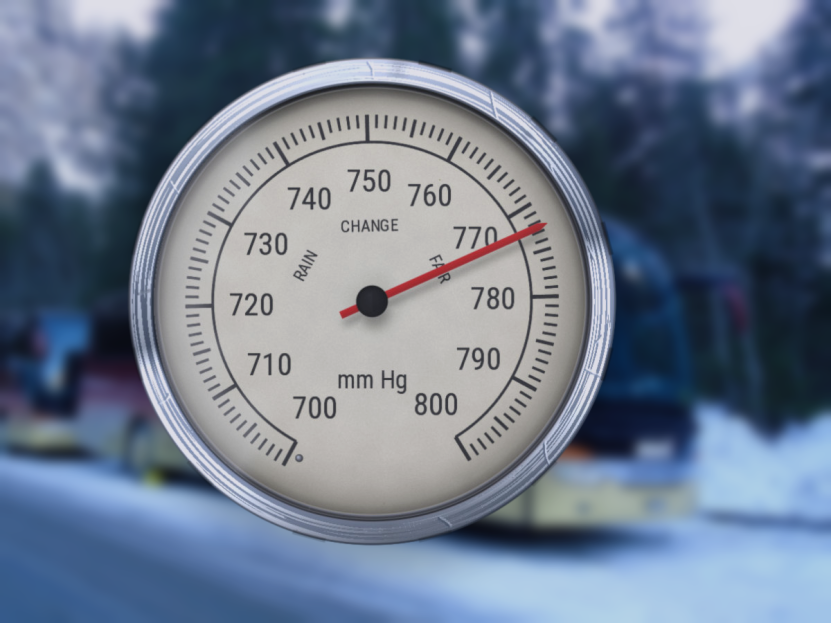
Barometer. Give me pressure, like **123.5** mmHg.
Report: **772.5** mmHg
